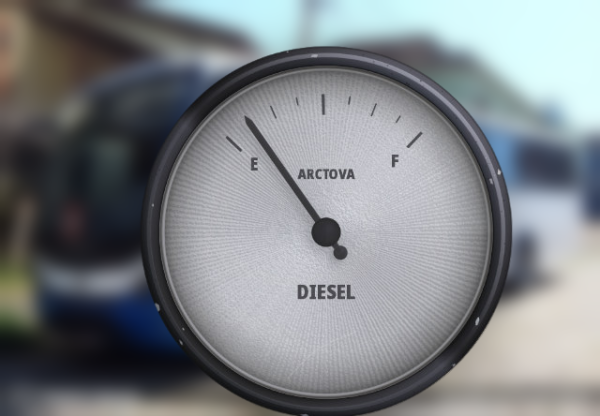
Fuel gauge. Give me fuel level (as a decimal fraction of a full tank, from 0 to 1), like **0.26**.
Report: **0.125**
